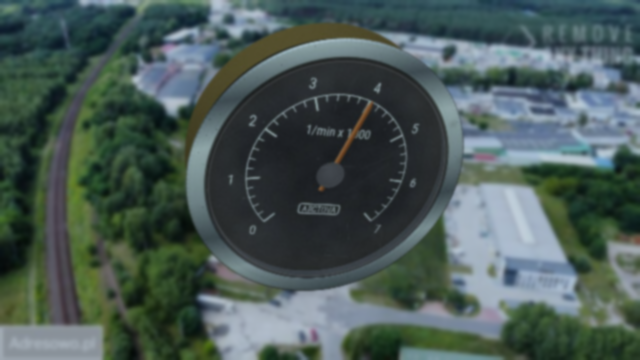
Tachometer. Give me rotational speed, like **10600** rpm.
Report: **4000** rpm
